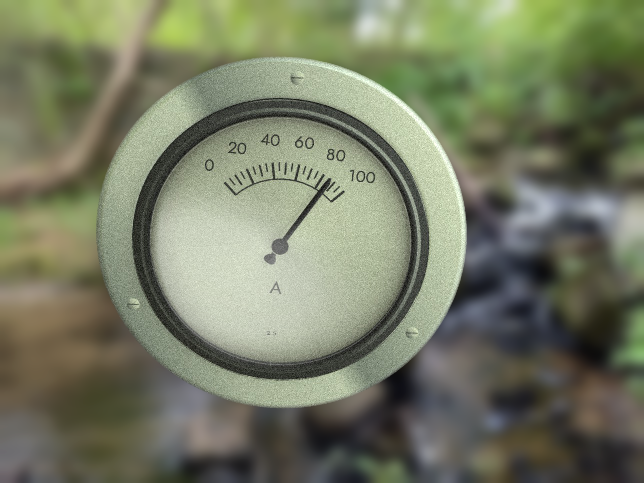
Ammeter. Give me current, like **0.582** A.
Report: **85** A
